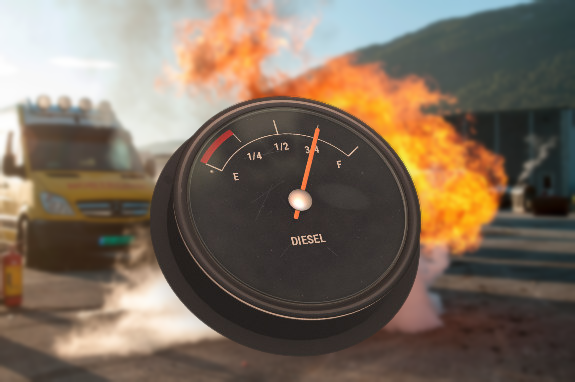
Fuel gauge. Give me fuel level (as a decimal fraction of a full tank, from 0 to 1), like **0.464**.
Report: **0.75**
